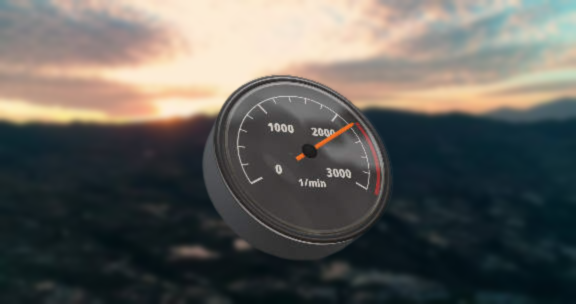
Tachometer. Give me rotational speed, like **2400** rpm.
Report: **2200** rpm
